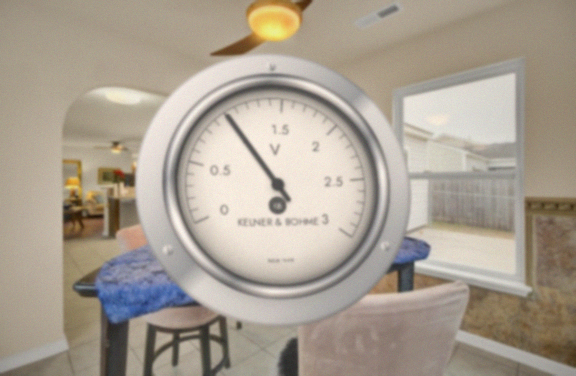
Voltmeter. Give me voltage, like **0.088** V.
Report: **1** V
